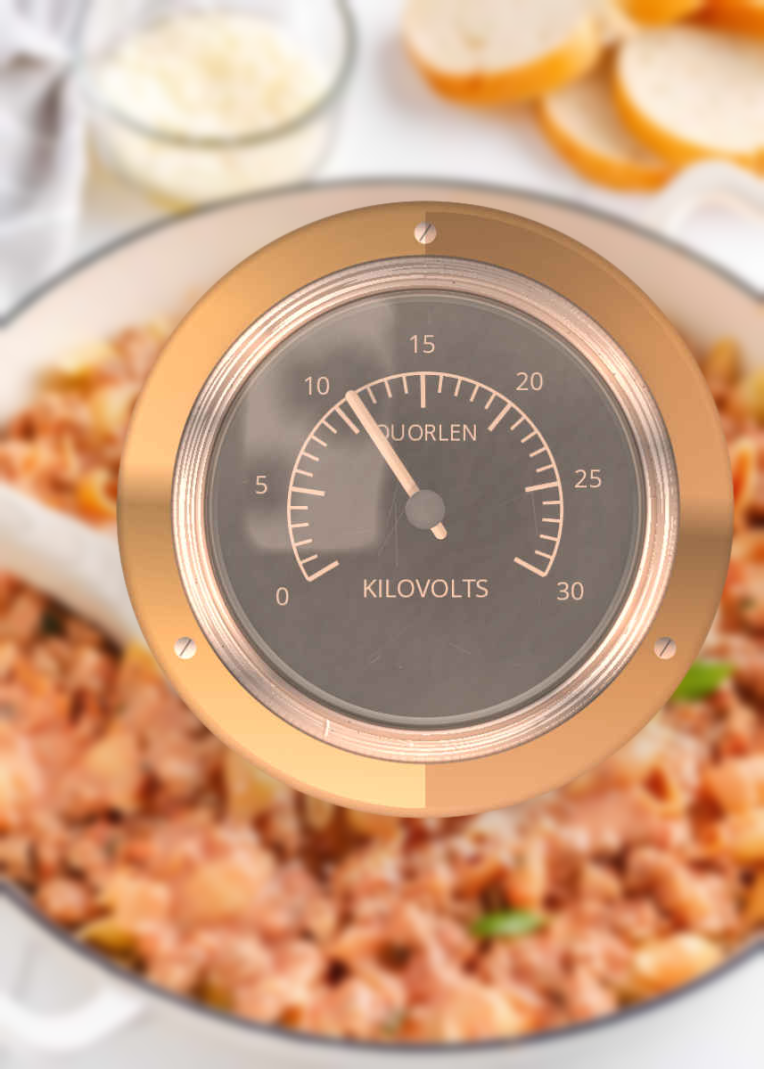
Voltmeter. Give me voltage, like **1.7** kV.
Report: **11** kV
